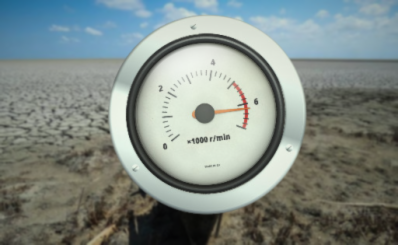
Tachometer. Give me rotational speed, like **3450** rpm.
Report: **6200** rpm
